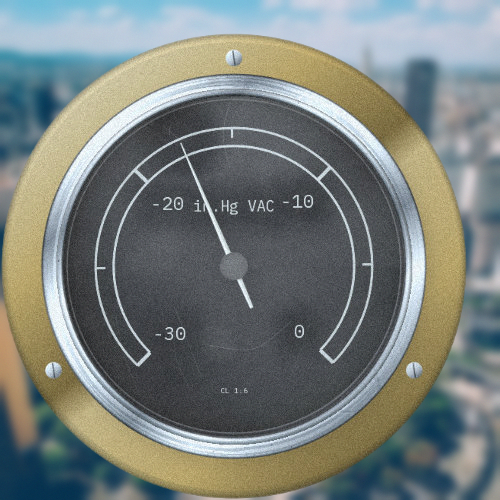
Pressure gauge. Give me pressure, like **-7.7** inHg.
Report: **-17.5** inHg
